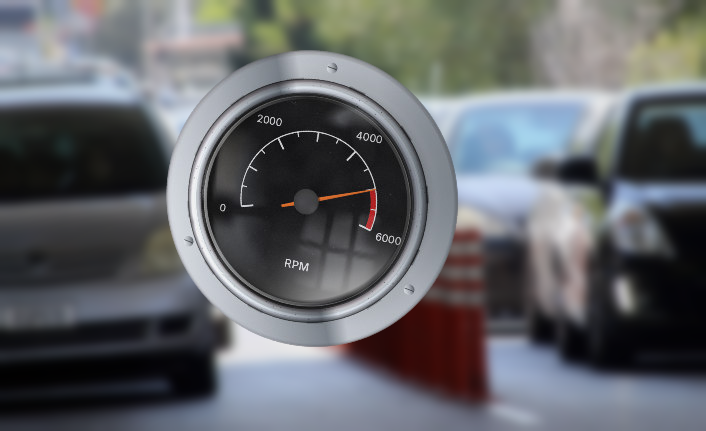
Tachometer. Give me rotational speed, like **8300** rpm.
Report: **5000** rpm
